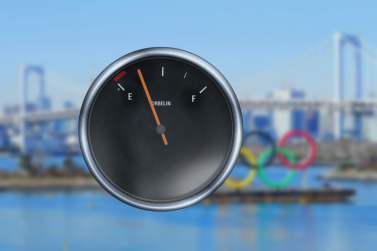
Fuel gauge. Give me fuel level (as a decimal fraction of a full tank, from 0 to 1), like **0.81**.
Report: **0.25**
